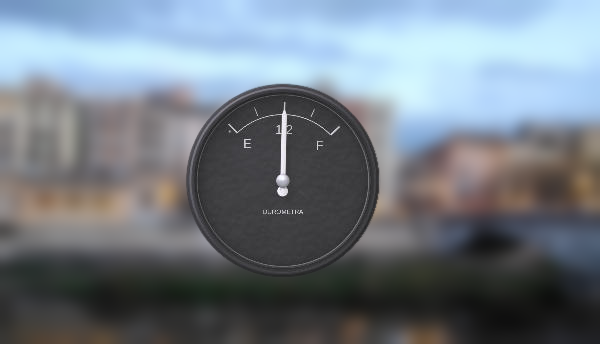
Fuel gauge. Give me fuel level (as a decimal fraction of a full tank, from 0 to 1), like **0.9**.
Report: **0.5**
